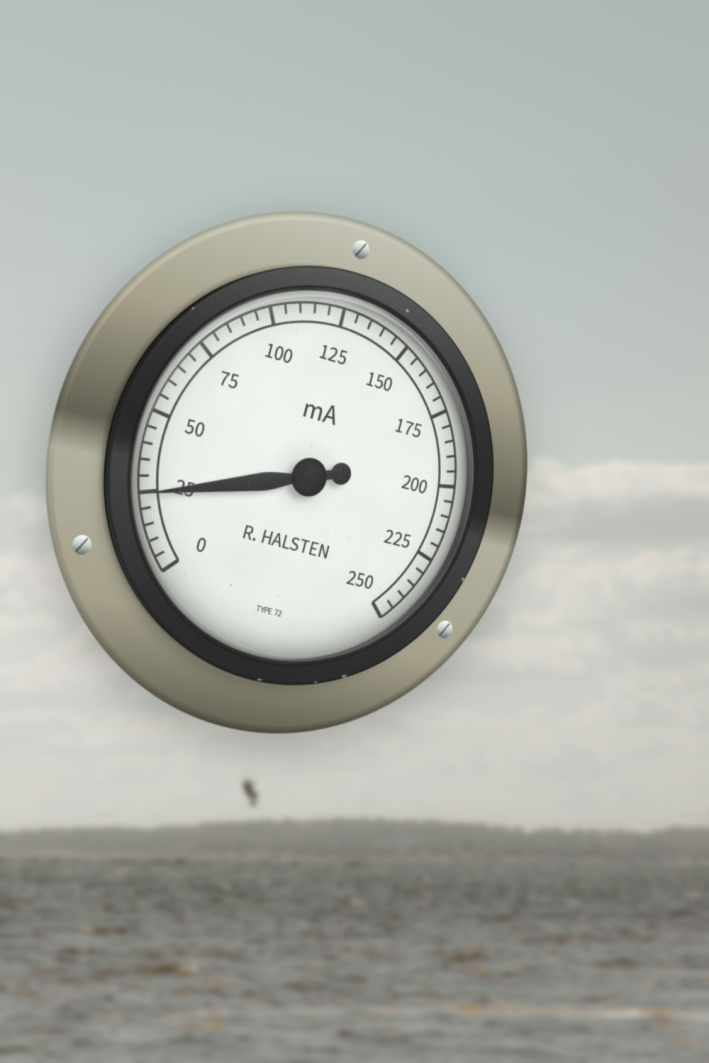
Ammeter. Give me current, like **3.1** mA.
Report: **25** mA
